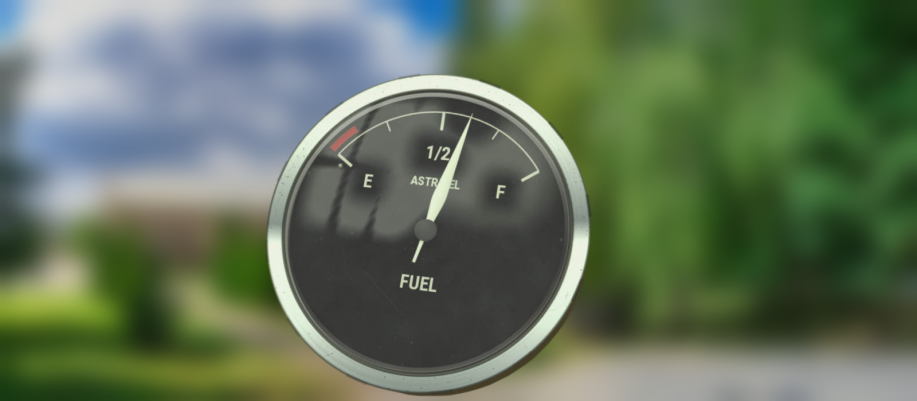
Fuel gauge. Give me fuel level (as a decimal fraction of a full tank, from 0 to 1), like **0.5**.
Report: **0.625**
